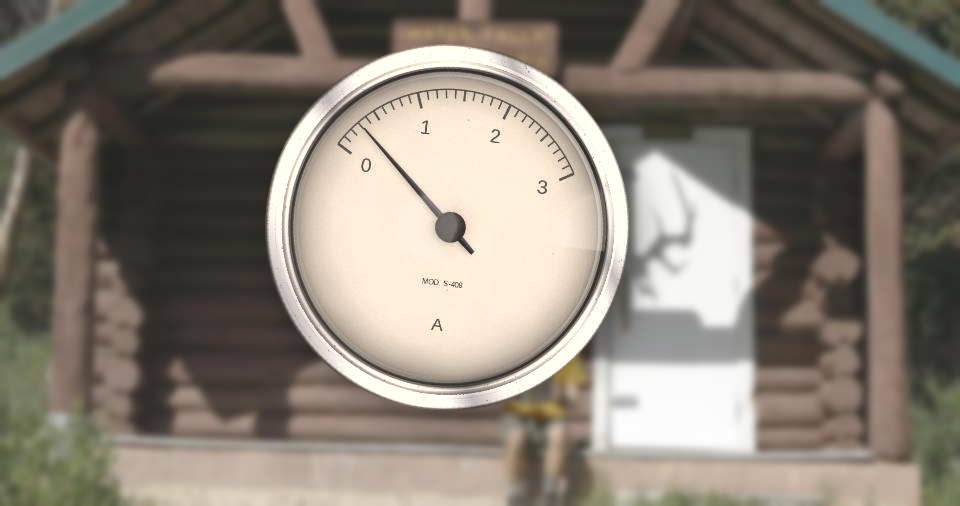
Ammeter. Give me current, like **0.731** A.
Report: **0.3** A
